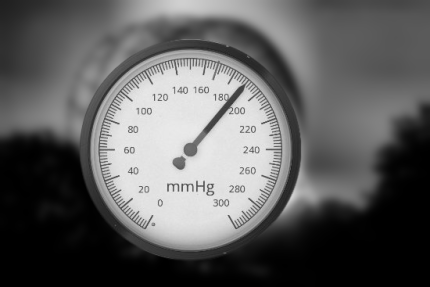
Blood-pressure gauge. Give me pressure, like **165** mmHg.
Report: **190** mmHg
